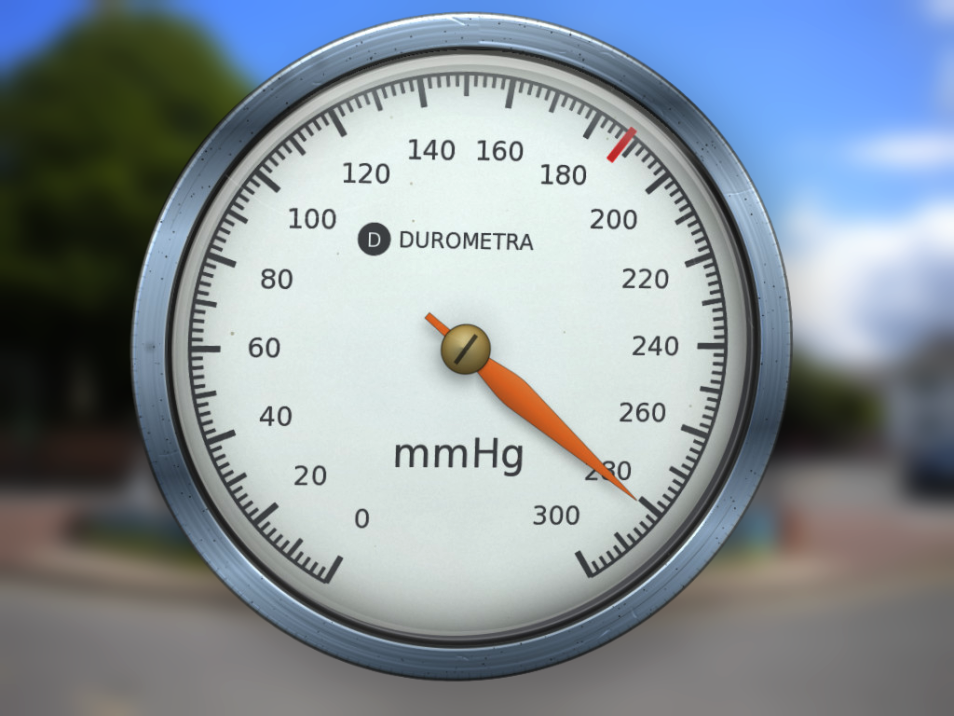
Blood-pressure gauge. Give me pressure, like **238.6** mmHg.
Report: **281** mmHg
